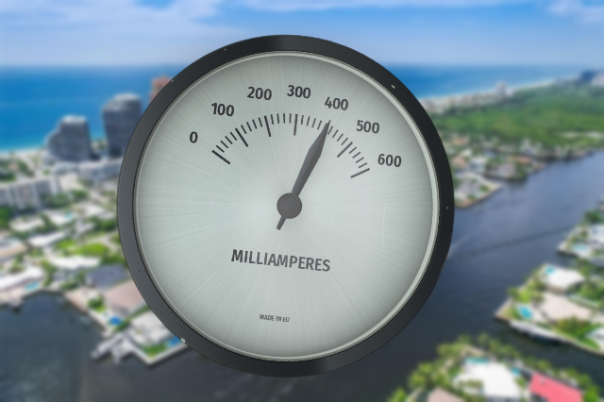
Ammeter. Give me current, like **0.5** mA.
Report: **400** mA
